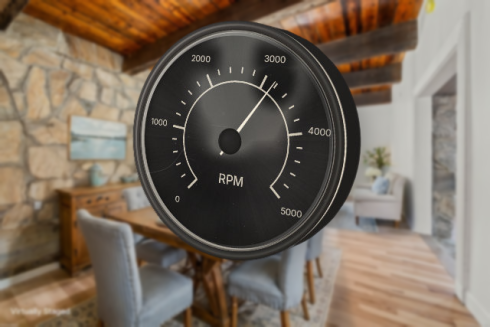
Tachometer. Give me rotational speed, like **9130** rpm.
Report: **3200** rpm
